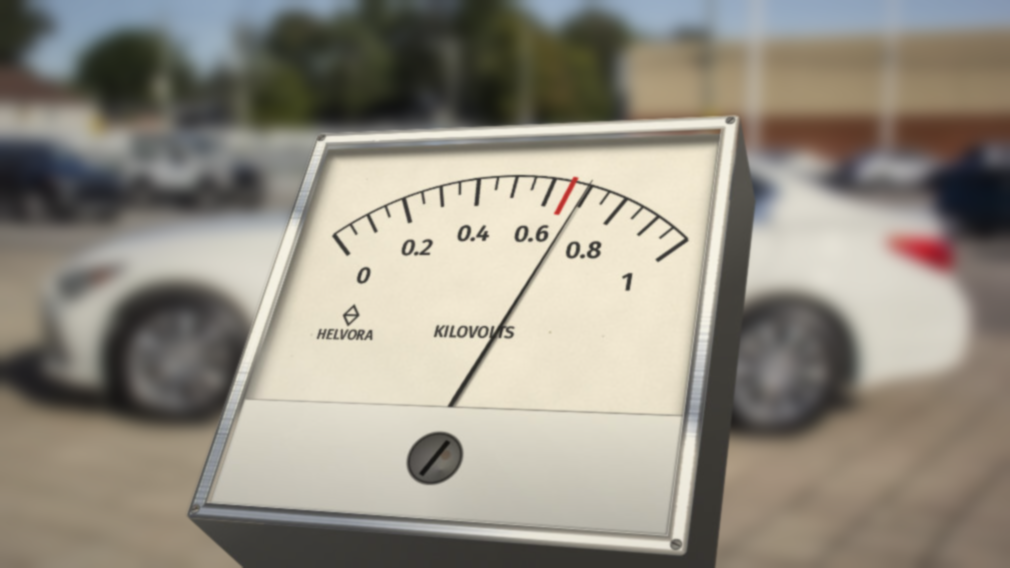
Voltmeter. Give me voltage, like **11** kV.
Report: **0.7** kV
